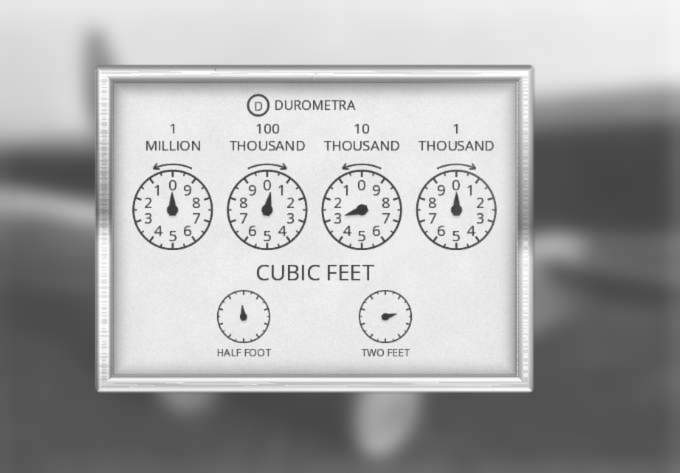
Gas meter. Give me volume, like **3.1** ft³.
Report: **3000** ft³
